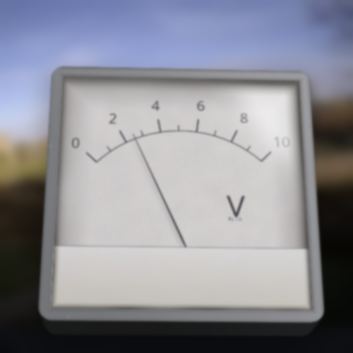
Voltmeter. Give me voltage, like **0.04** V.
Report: **2.5** V
